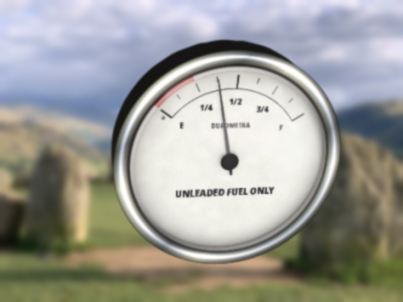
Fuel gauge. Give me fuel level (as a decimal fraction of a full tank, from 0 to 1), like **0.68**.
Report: **0.375**
